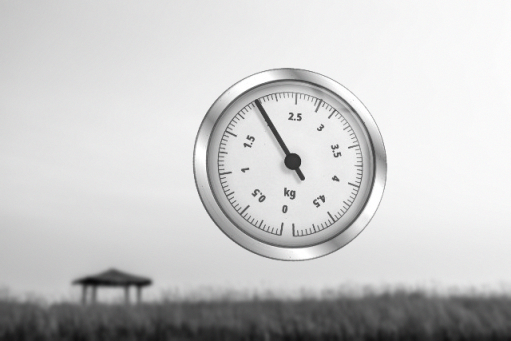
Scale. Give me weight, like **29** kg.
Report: **2** kg
